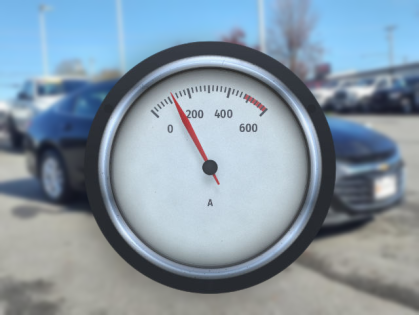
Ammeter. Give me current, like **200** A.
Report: **120** A
